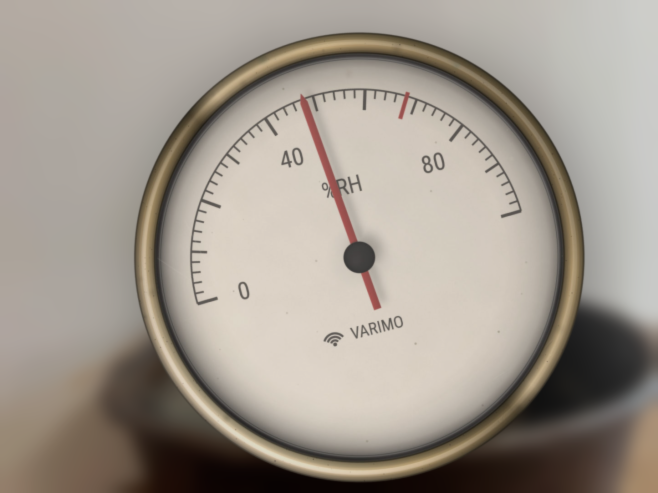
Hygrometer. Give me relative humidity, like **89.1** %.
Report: **48** %
